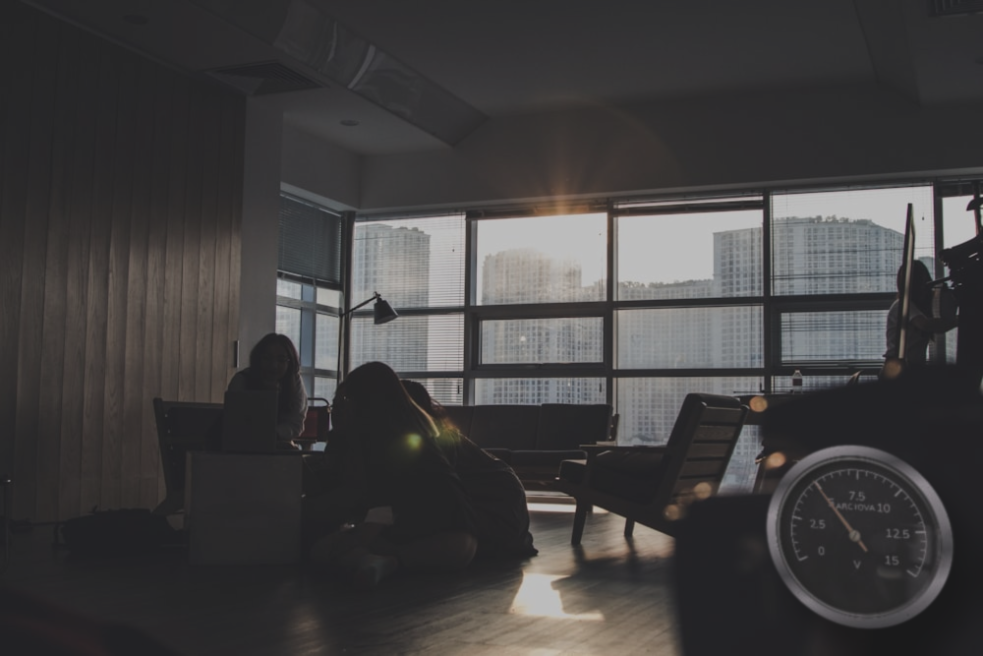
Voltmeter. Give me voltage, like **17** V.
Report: **5** V
